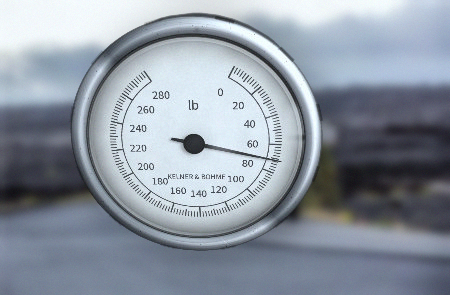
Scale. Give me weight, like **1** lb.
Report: **70** lb
